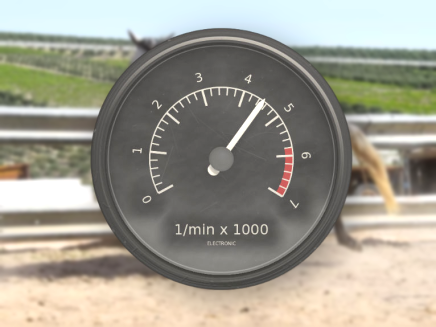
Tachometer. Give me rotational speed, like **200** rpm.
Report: **4500** rpm
